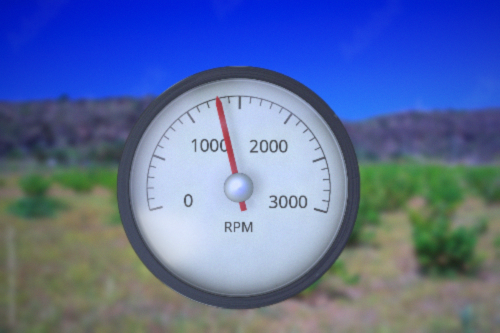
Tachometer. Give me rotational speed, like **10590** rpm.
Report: **1300** rpm
